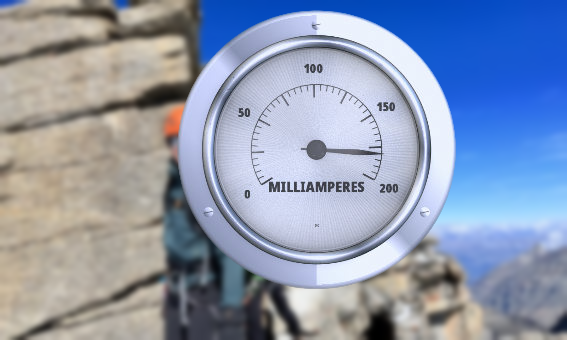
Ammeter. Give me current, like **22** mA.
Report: **180** mA
